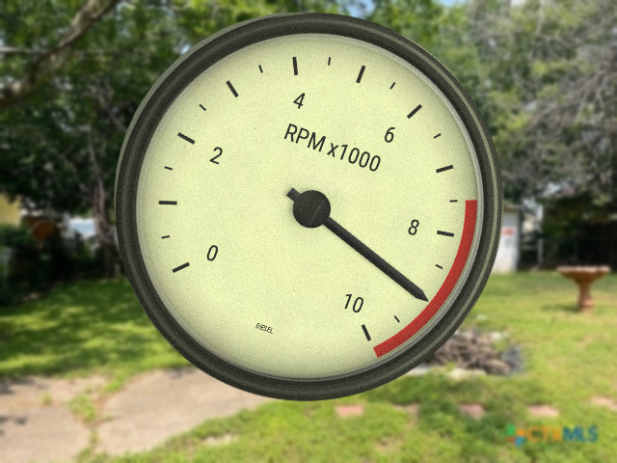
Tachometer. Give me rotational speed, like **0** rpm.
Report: **9000** rpm
